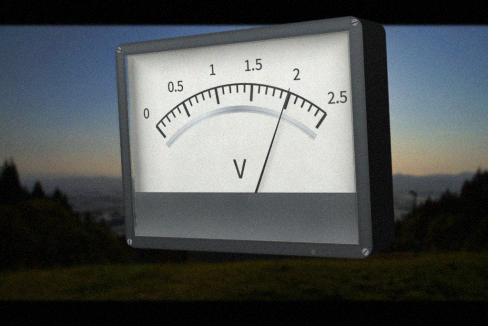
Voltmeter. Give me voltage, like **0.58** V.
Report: **2** V
